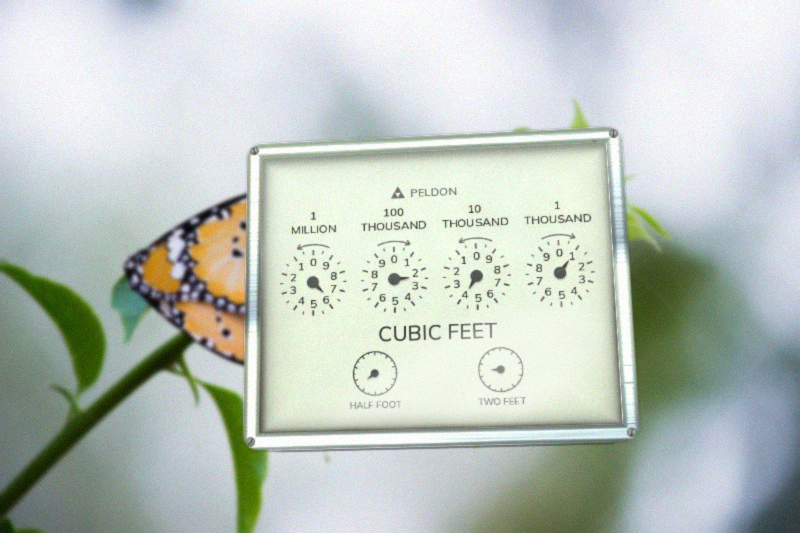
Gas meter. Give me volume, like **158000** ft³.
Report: **624100** ft³
